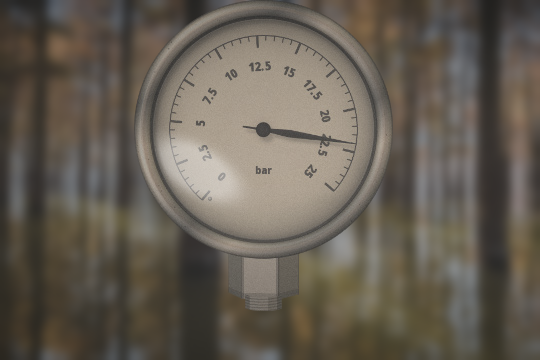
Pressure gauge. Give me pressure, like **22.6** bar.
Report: **22** bar
